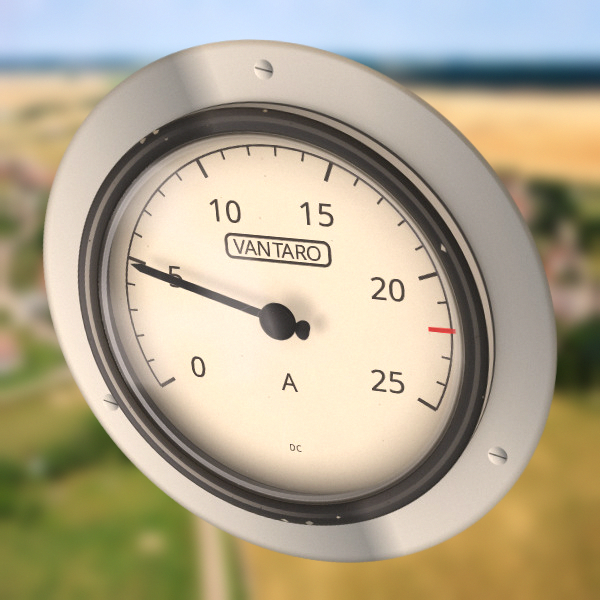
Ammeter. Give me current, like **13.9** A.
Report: **5** A
